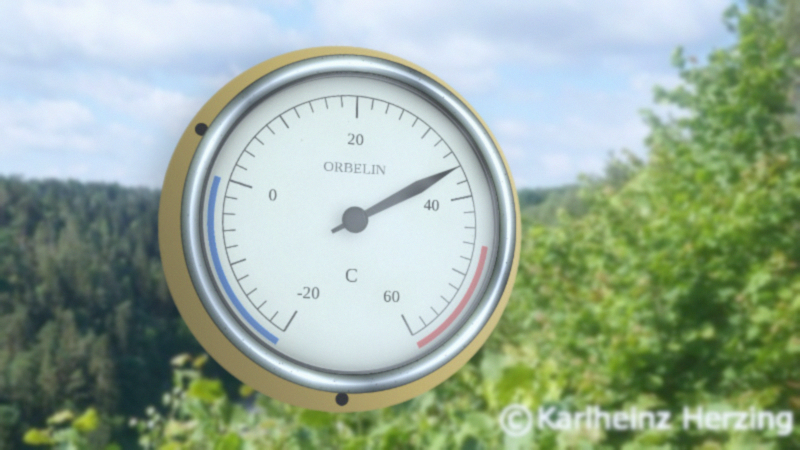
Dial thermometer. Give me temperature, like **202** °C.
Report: **36** °C
